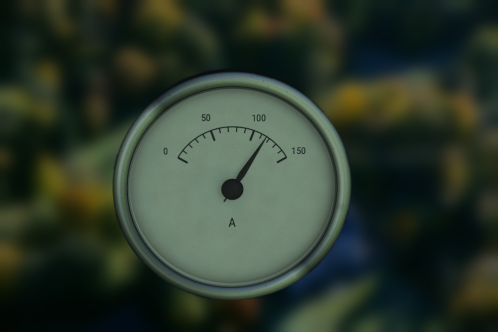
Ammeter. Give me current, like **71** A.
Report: **115** A
